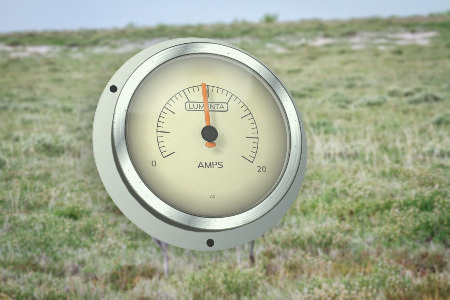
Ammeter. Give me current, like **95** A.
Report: **9.5** A
